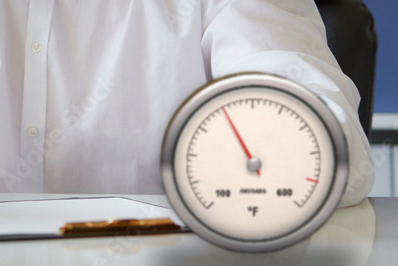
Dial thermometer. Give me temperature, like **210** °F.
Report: **300** °F
